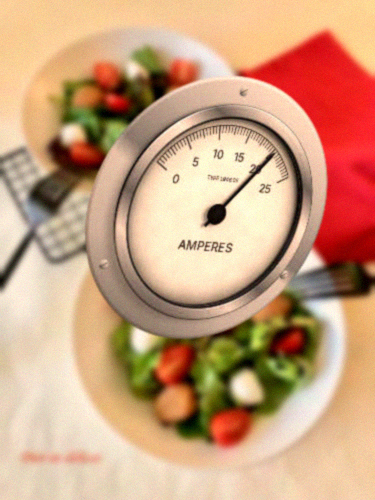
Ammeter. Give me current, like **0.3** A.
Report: **20** A
